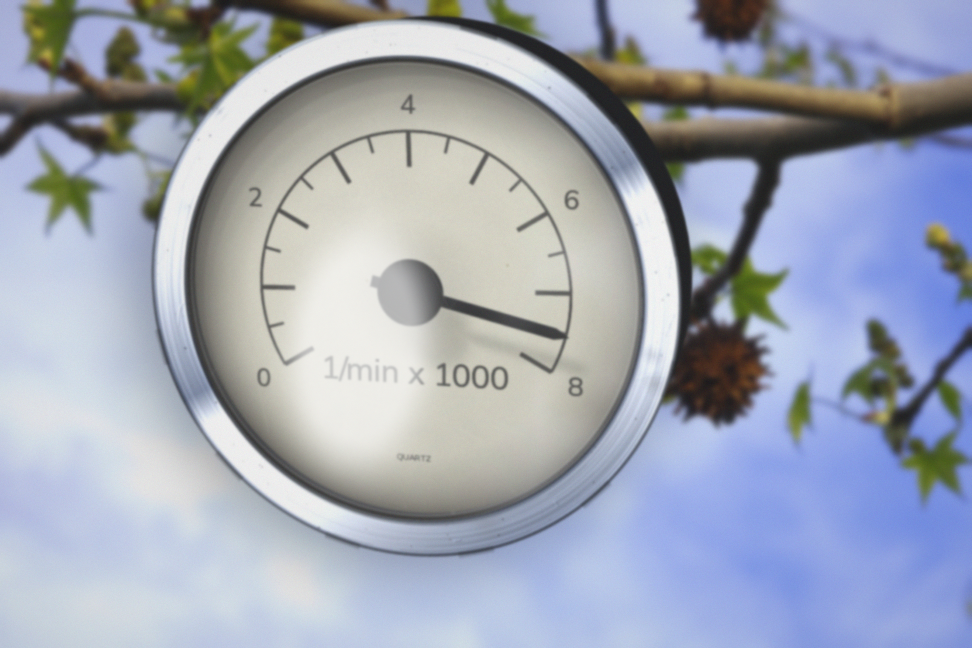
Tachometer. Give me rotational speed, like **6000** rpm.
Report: **7500** rpm
